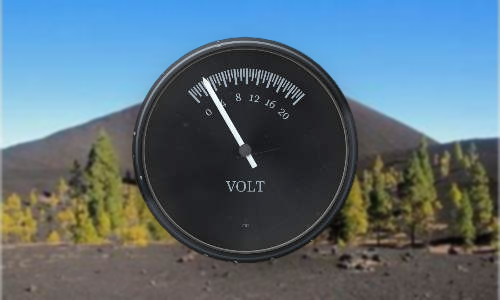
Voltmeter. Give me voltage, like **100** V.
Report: **3** V
